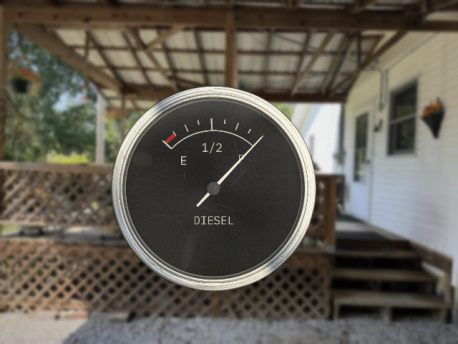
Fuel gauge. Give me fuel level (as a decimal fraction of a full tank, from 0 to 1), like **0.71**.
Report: **1**
